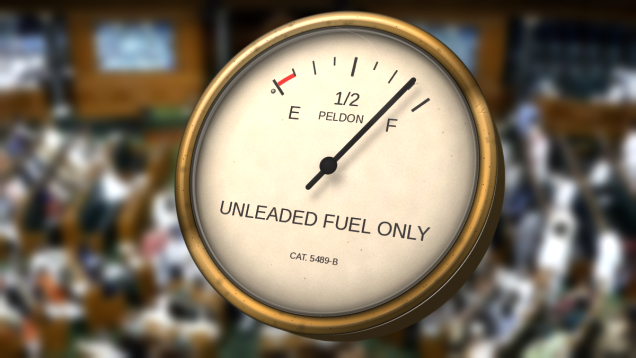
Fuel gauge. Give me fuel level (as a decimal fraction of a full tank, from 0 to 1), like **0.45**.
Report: **0.875**
